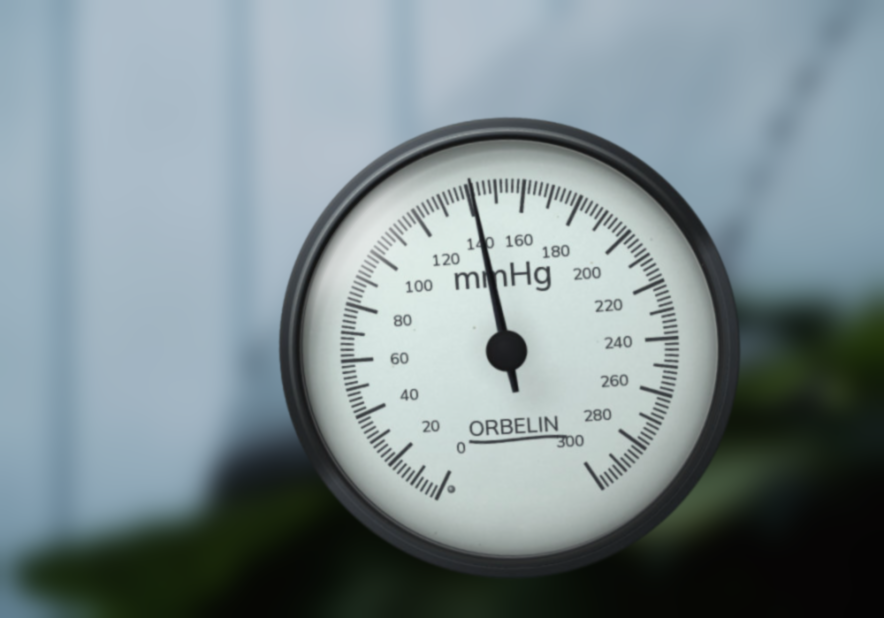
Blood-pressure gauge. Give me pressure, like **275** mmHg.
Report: **142** mmHg
